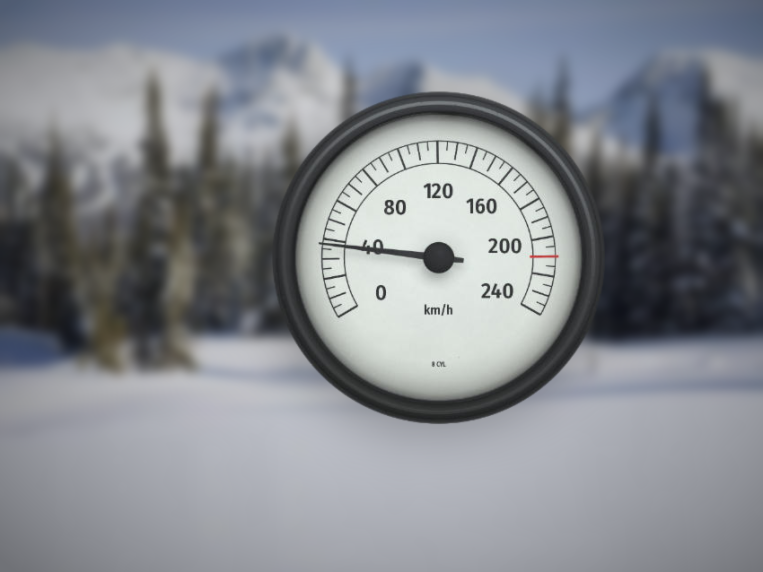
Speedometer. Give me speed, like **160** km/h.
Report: **37.5** km/h
